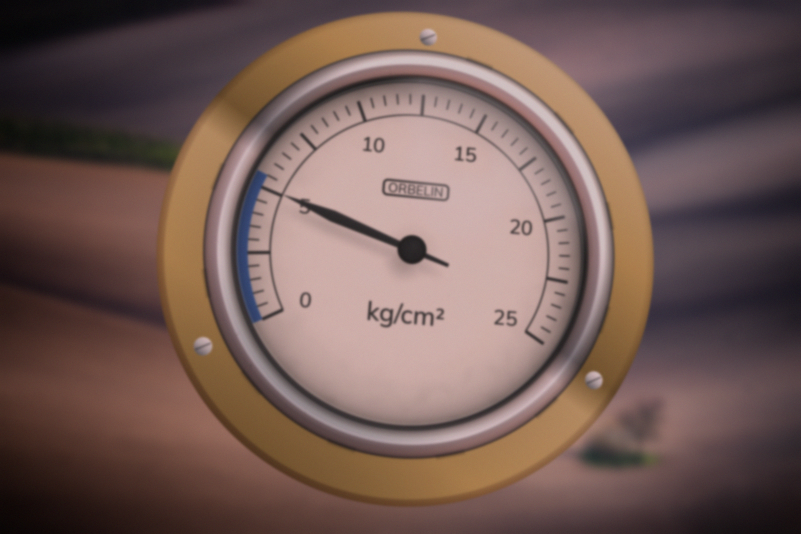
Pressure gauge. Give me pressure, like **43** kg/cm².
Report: **5** kg/cm²
